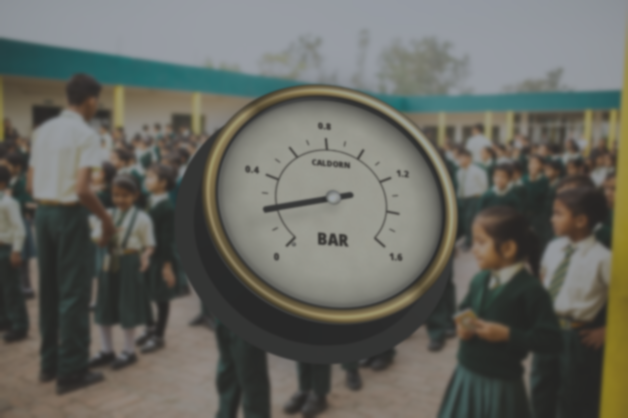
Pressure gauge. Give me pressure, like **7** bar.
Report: **0.2** bar
